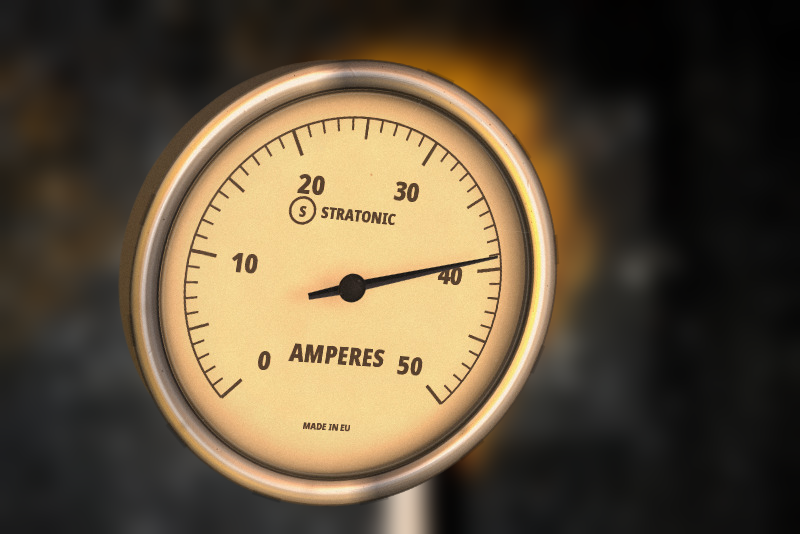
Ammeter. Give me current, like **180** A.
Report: **39** A
